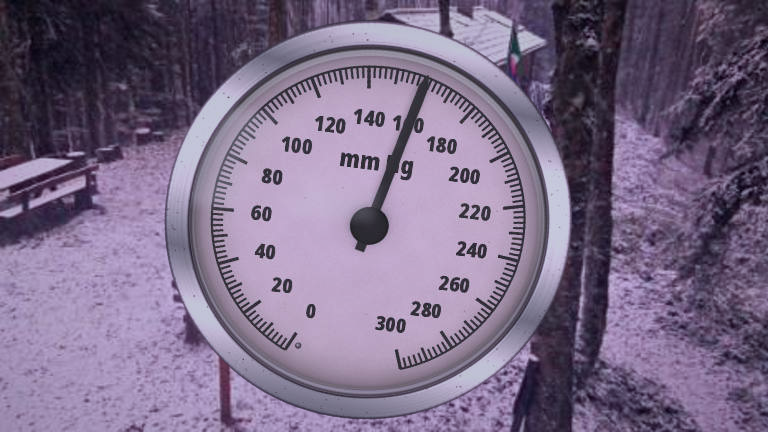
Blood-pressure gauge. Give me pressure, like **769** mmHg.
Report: **160** mmHg
